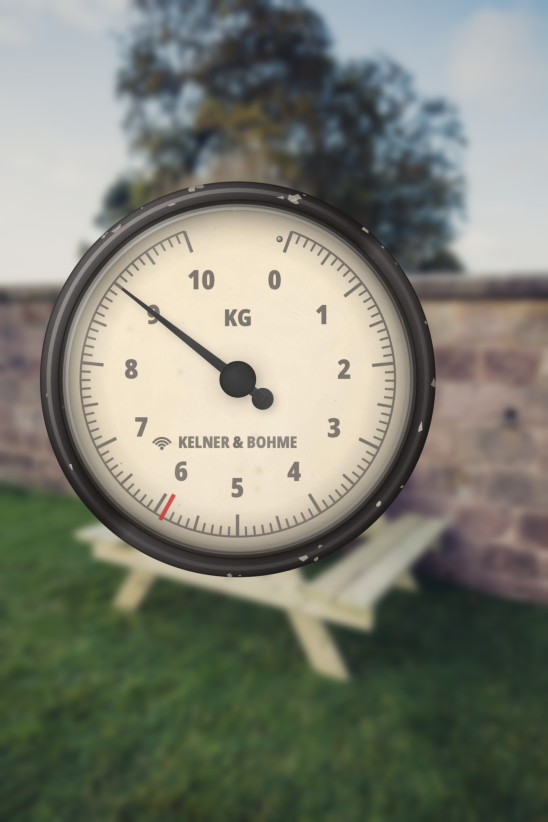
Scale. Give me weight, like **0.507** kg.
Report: **9** kg
